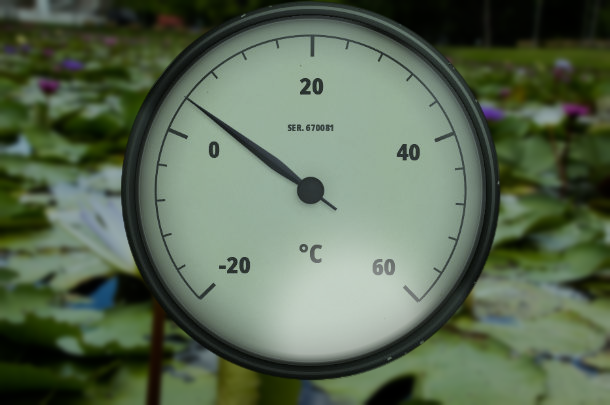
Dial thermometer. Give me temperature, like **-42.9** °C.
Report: **4** °C
